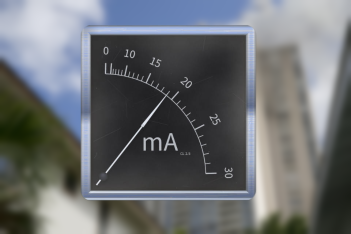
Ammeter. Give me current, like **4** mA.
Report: **19** mA
